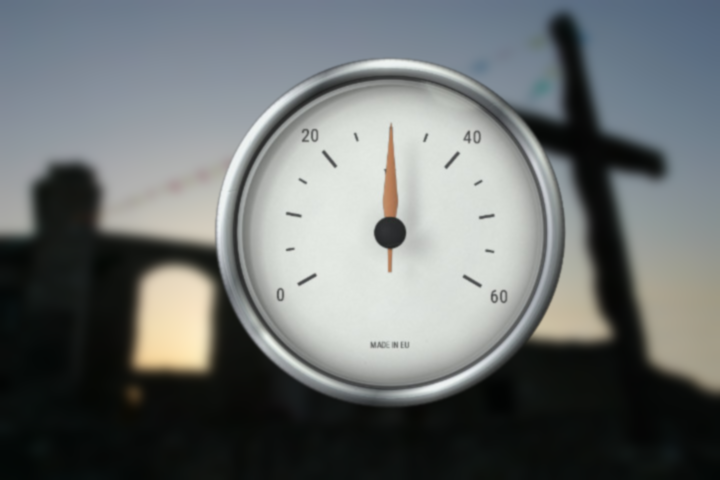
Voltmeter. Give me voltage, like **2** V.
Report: **30** V
